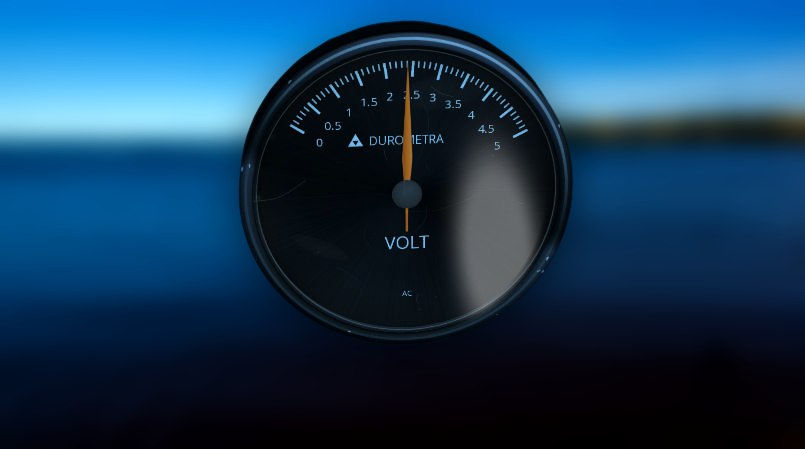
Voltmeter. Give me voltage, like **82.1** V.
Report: **2.4** V
